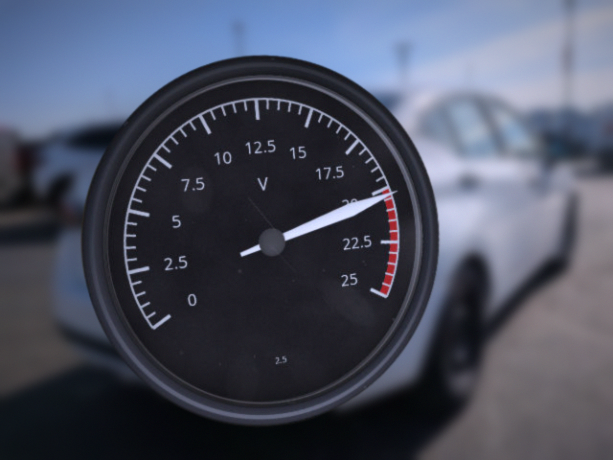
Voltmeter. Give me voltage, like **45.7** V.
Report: **20.25** V
